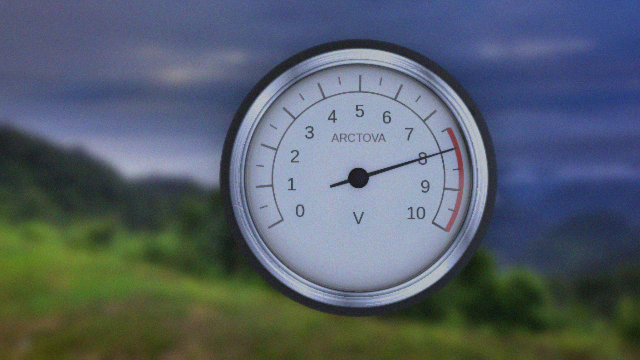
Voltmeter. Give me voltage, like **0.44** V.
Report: **8** V
